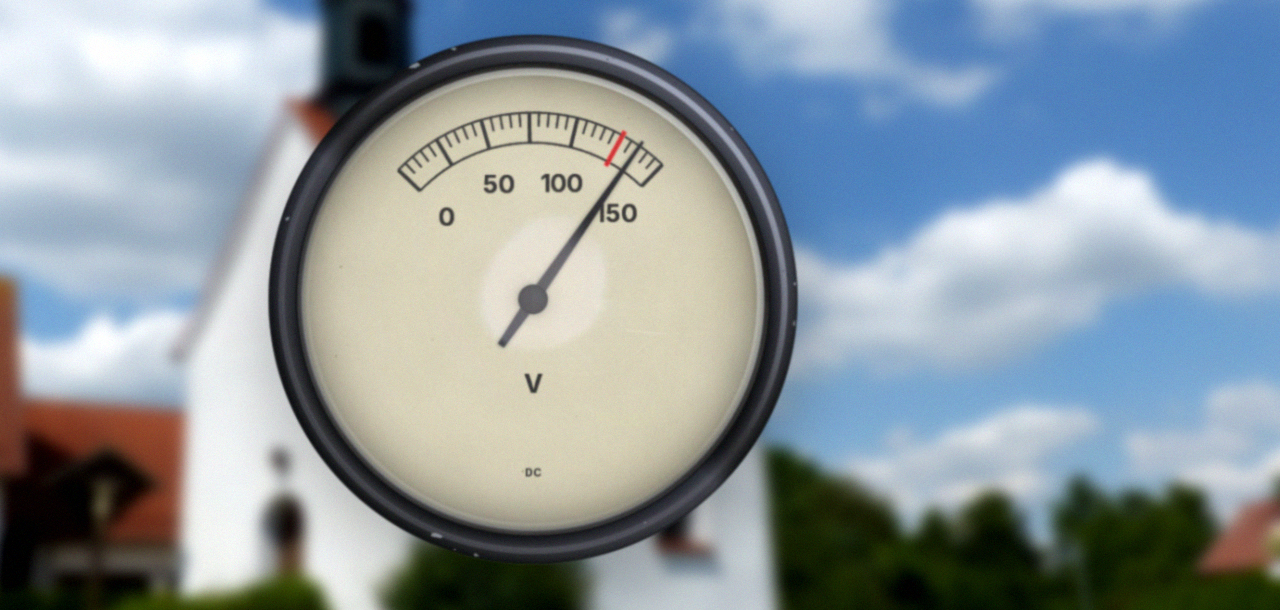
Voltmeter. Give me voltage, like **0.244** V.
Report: **135** V
